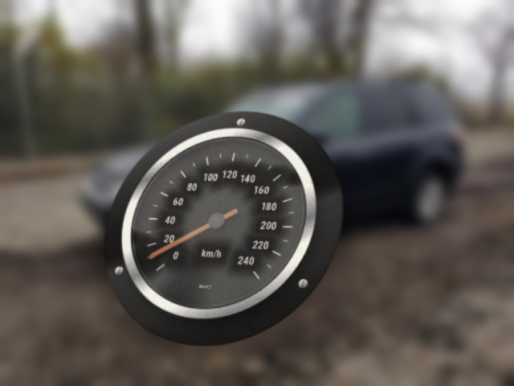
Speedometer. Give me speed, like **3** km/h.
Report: **10** km/h
